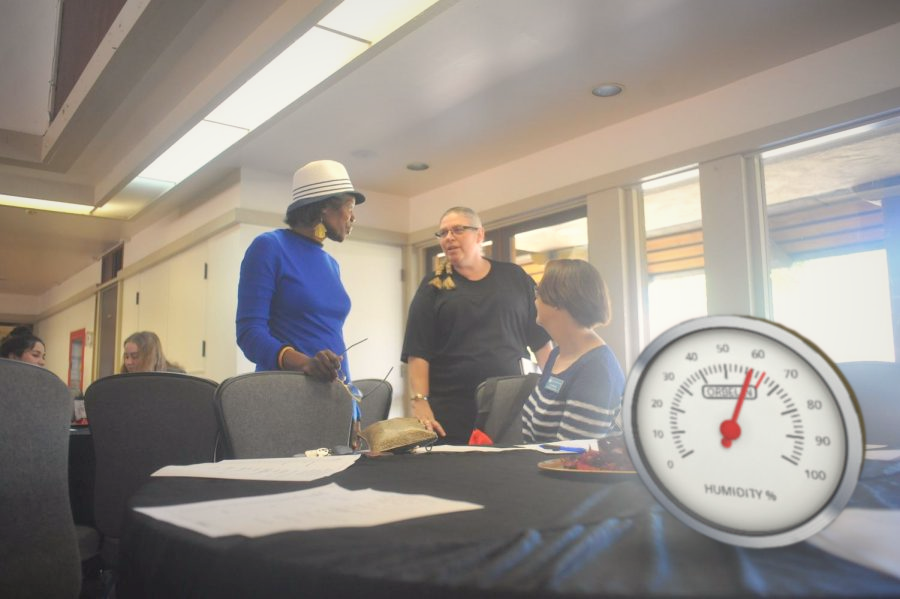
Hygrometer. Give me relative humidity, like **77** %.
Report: **60** %
